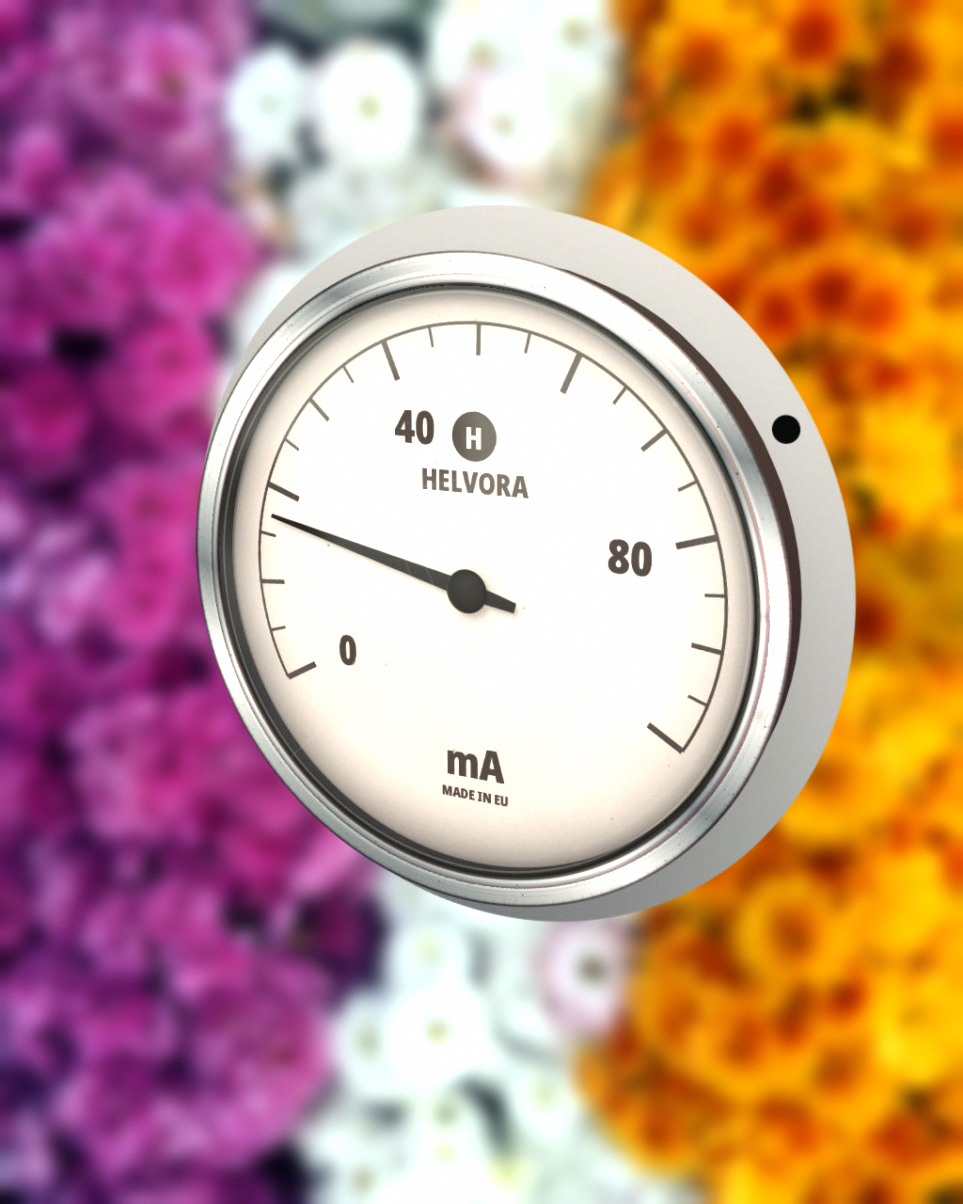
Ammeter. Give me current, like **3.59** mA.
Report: **17.5** mA
